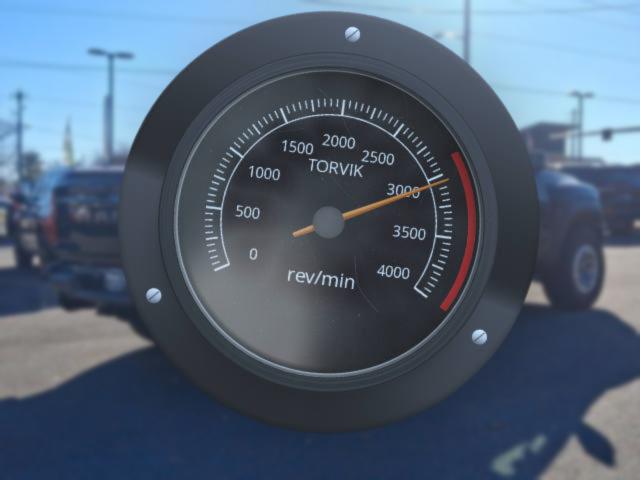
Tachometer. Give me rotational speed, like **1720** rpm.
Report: **3050** rpm
